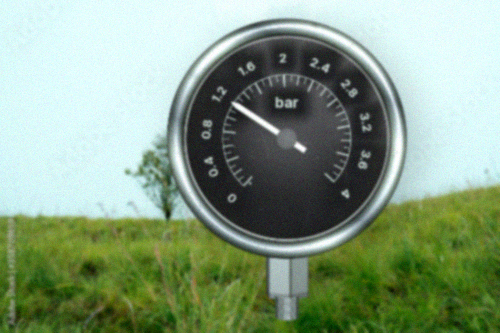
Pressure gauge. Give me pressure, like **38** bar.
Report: **1.2** bar
